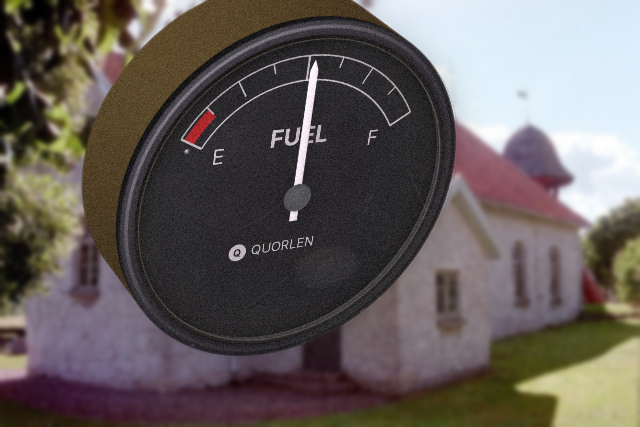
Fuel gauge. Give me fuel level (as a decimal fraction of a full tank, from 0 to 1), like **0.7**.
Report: **0.5**
